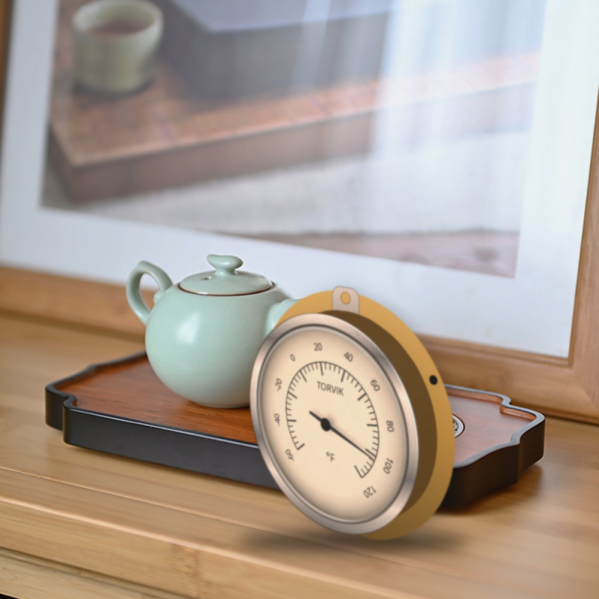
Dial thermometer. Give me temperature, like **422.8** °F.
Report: **100** °F
